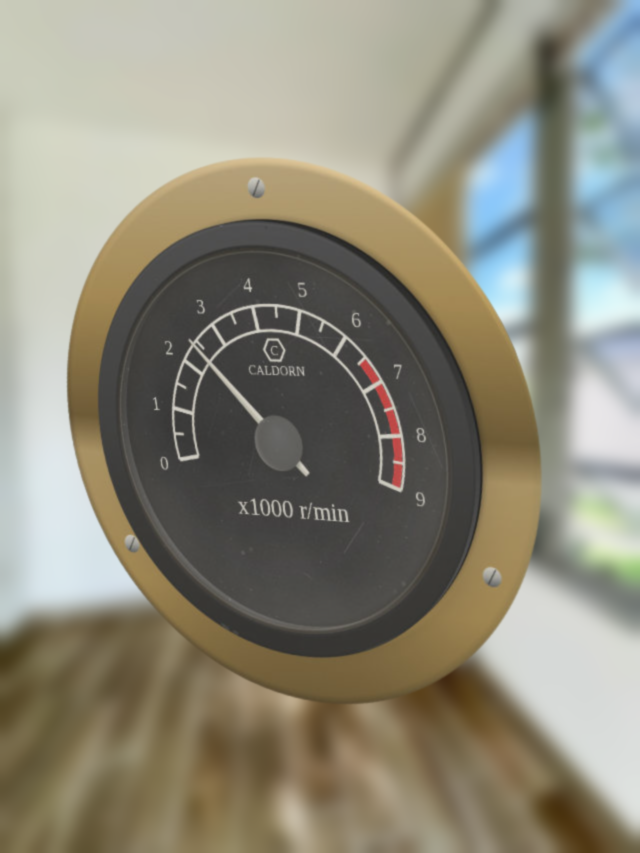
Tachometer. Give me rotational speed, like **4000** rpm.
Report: **2500** rpm
